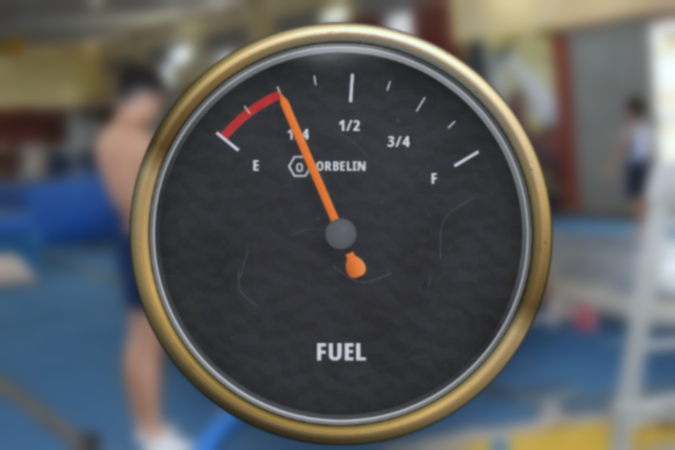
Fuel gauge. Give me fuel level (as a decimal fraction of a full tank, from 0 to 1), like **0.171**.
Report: **0.25**
